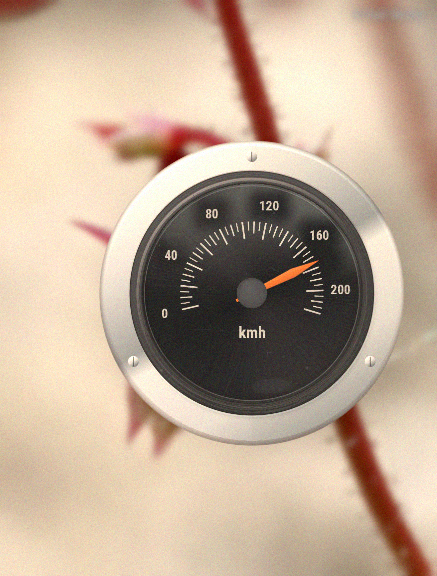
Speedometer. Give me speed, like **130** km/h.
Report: **175** km/h
